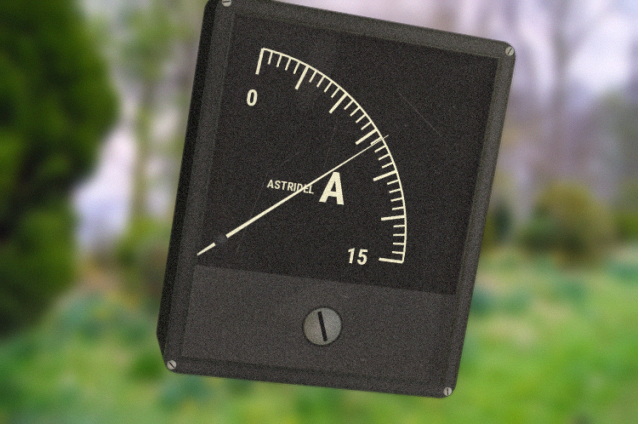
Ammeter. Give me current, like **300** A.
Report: **8** A
